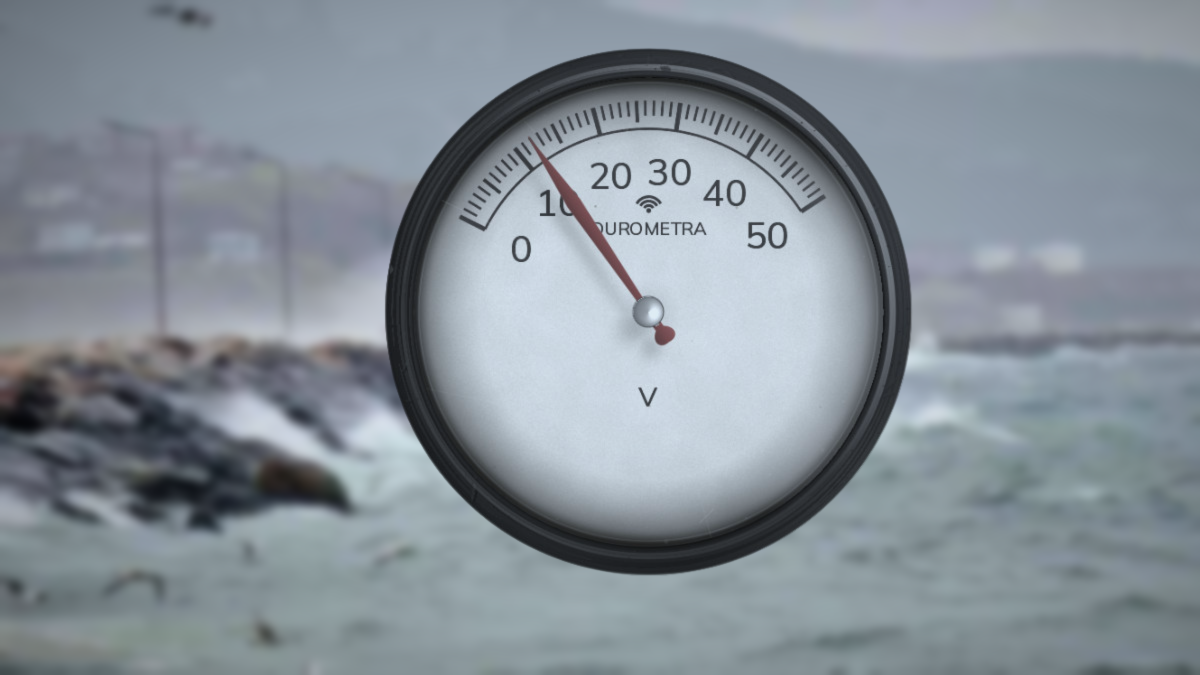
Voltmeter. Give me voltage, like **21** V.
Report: **12** V
